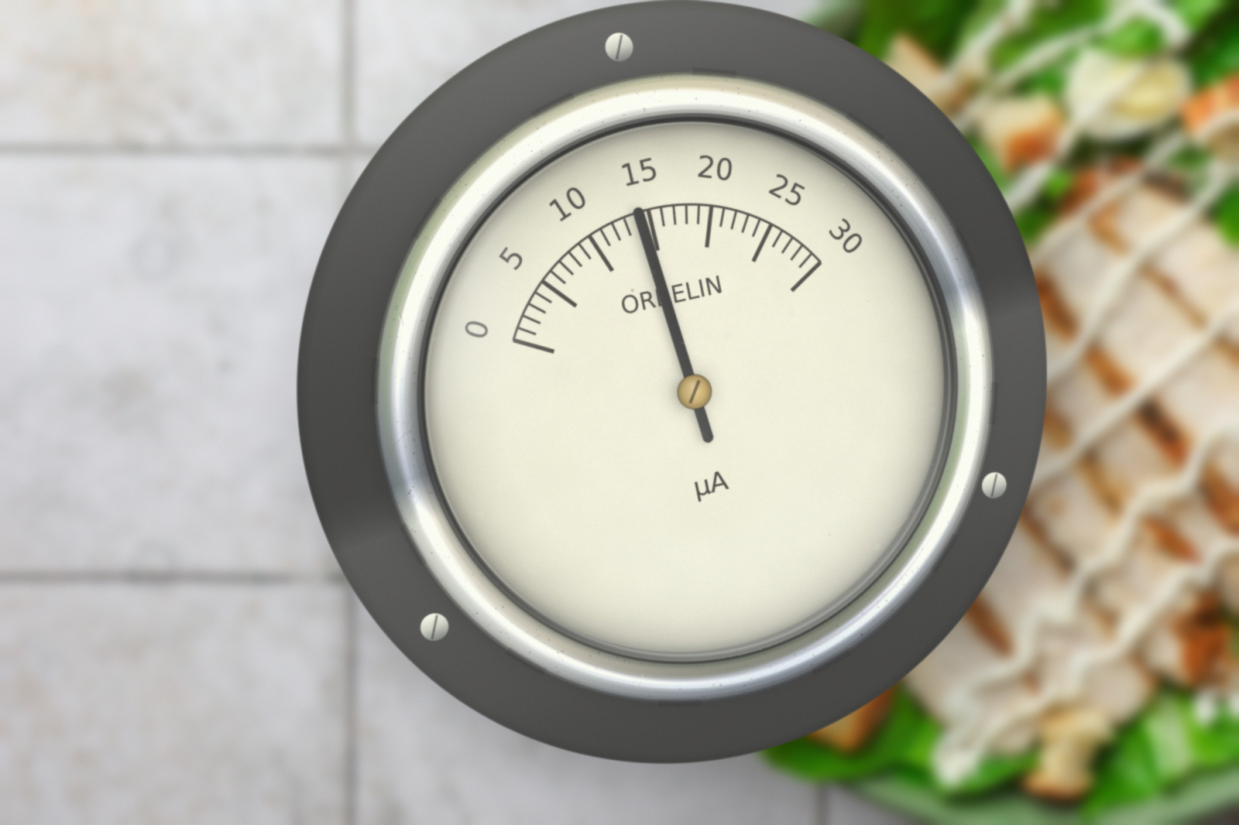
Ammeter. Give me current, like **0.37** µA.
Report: **14** µA
